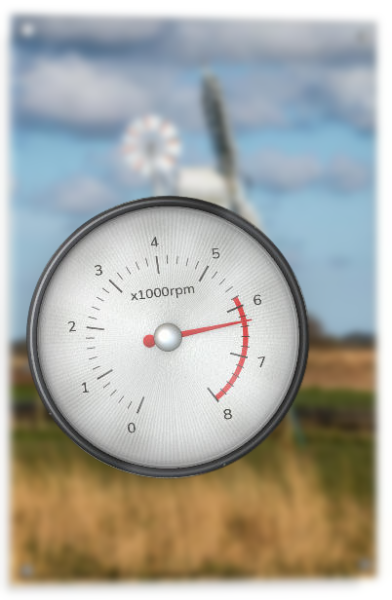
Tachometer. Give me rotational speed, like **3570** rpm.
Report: **6300** rpm
